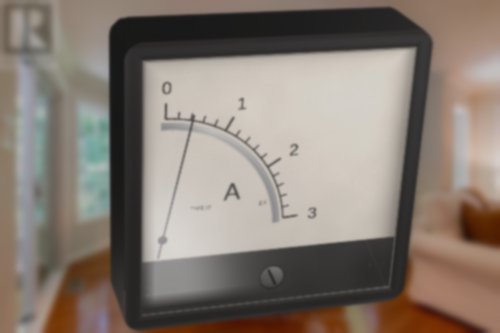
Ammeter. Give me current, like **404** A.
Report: **0.4** A
